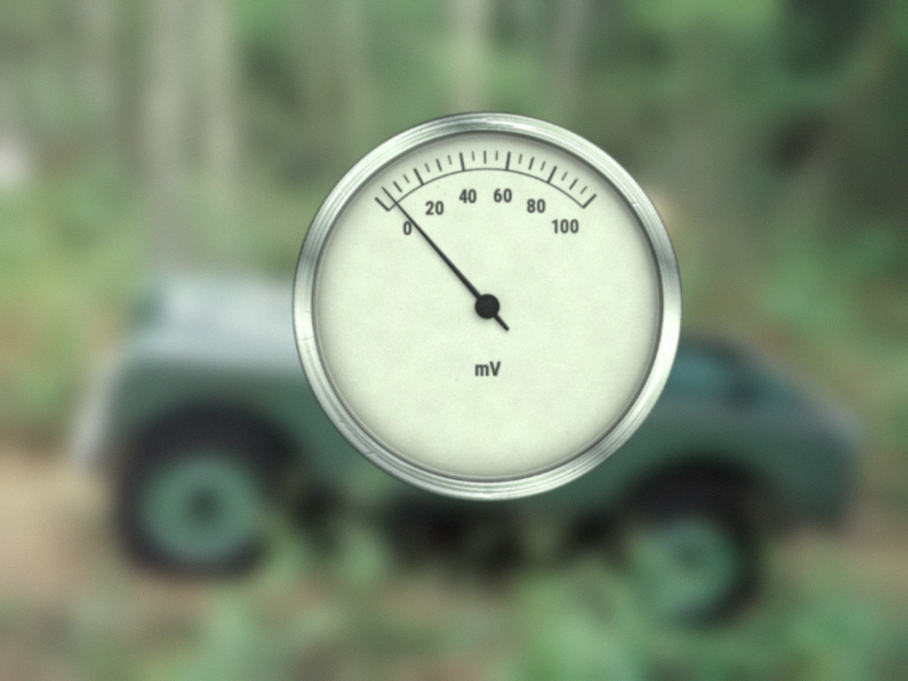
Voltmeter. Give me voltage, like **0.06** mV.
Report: **5** mV
